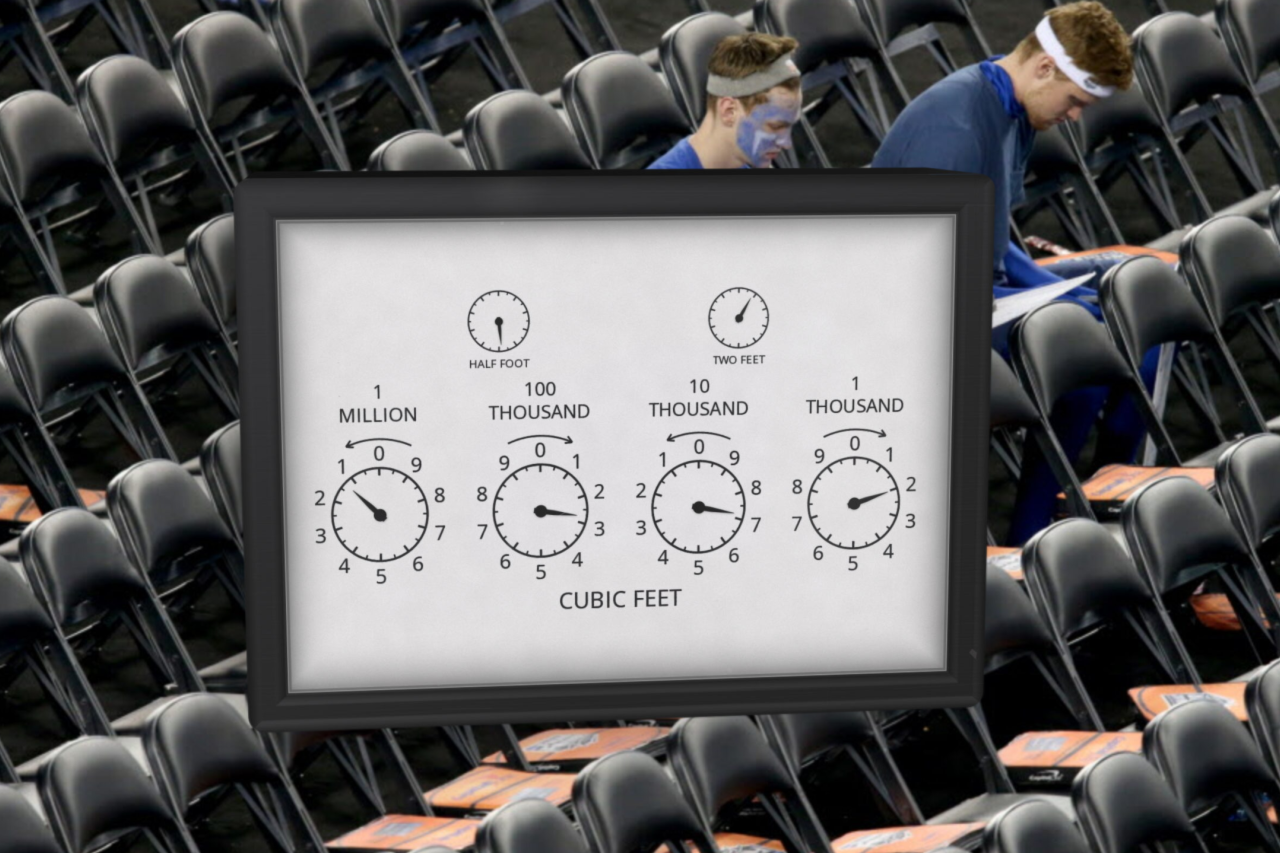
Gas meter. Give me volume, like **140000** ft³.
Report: **127200** ft³
